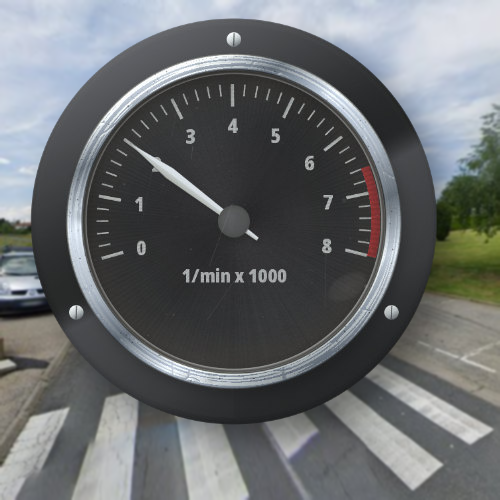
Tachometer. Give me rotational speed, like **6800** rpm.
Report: **2000** rpm
